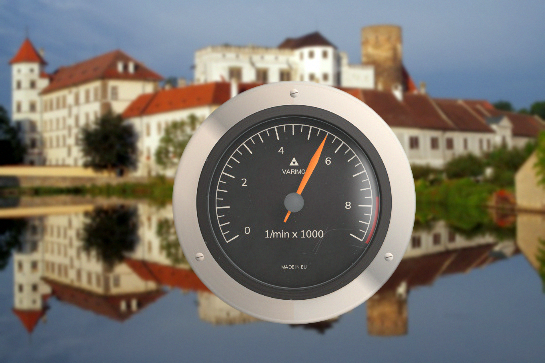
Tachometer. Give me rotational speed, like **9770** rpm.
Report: **5500** rpm
